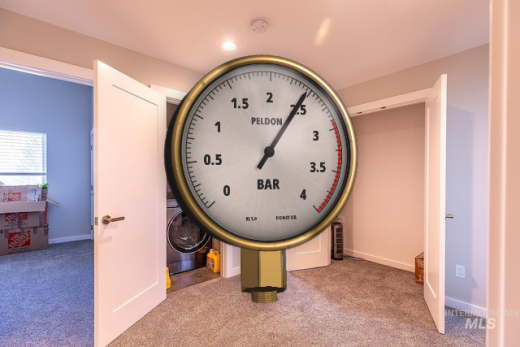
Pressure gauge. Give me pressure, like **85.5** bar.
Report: **2.45** bar
